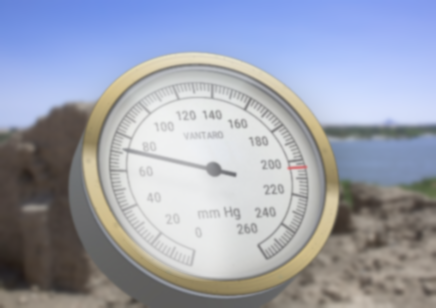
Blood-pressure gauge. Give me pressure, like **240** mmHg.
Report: **70** mmHg
